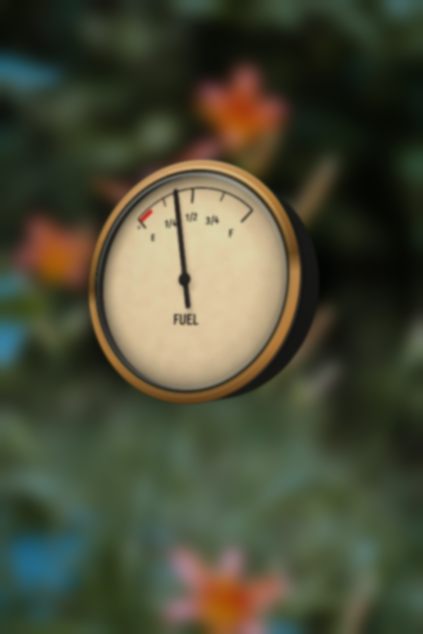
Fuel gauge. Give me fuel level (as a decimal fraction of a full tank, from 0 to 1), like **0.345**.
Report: **0.375**
